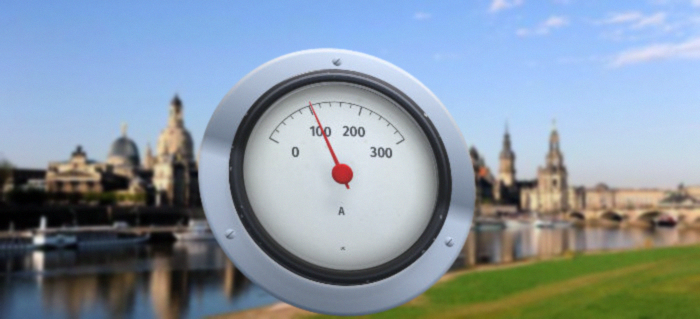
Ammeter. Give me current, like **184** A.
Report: **100** A
